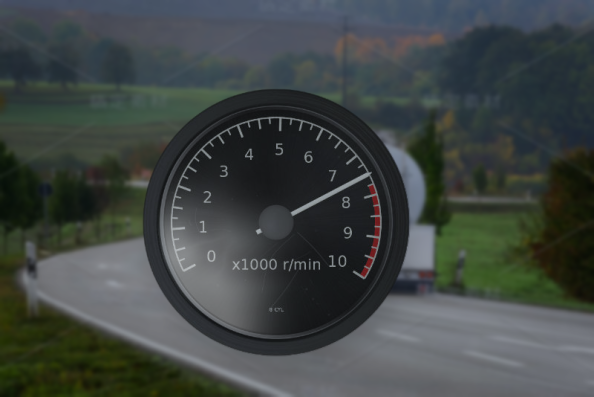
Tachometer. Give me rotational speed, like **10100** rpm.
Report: **7500** rpm
